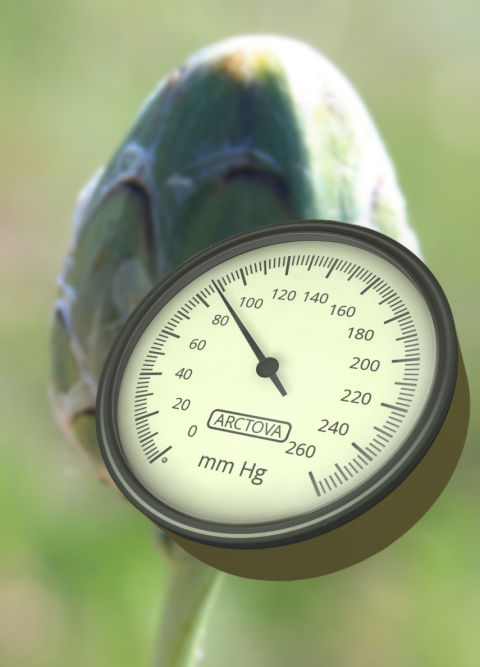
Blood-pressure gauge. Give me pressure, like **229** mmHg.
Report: **88** mmHg
